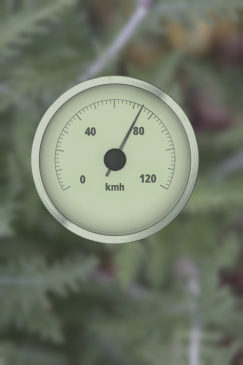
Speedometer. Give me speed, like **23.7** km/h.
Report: **74** km/h
